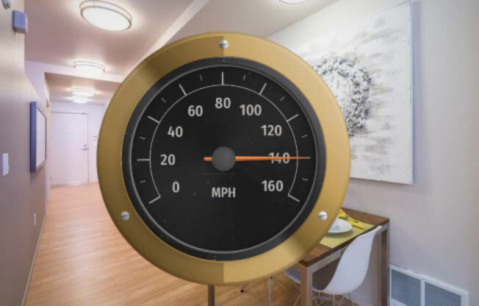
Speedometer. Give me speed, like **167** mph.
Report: **140** mph
